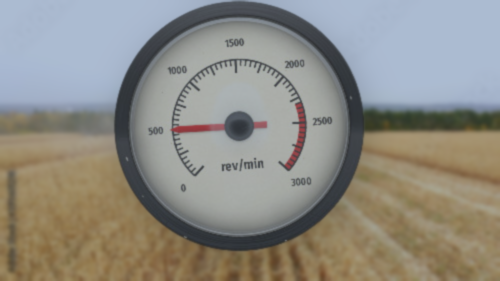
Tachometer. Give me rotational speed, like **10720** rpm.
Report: **500** rpm
